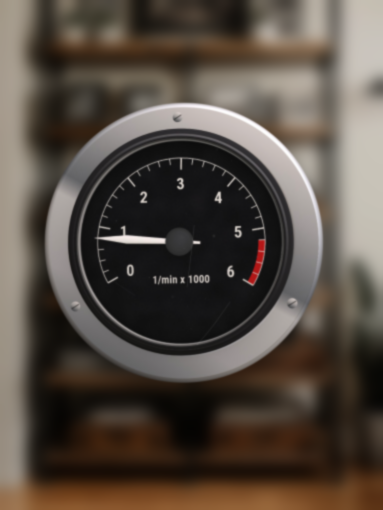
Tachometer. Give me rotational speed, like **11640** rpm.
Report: **800** rpm
